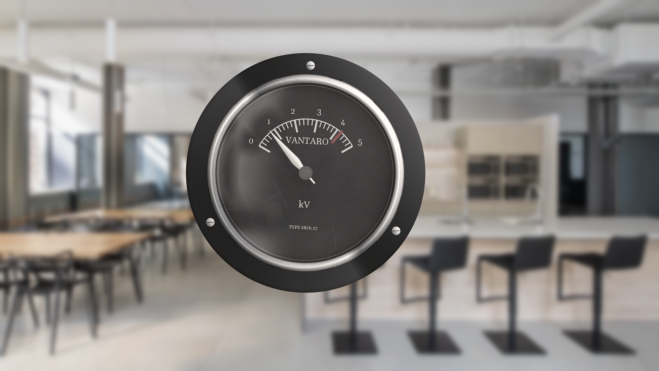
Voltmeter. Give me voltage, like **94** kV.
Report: **0.8** kV
